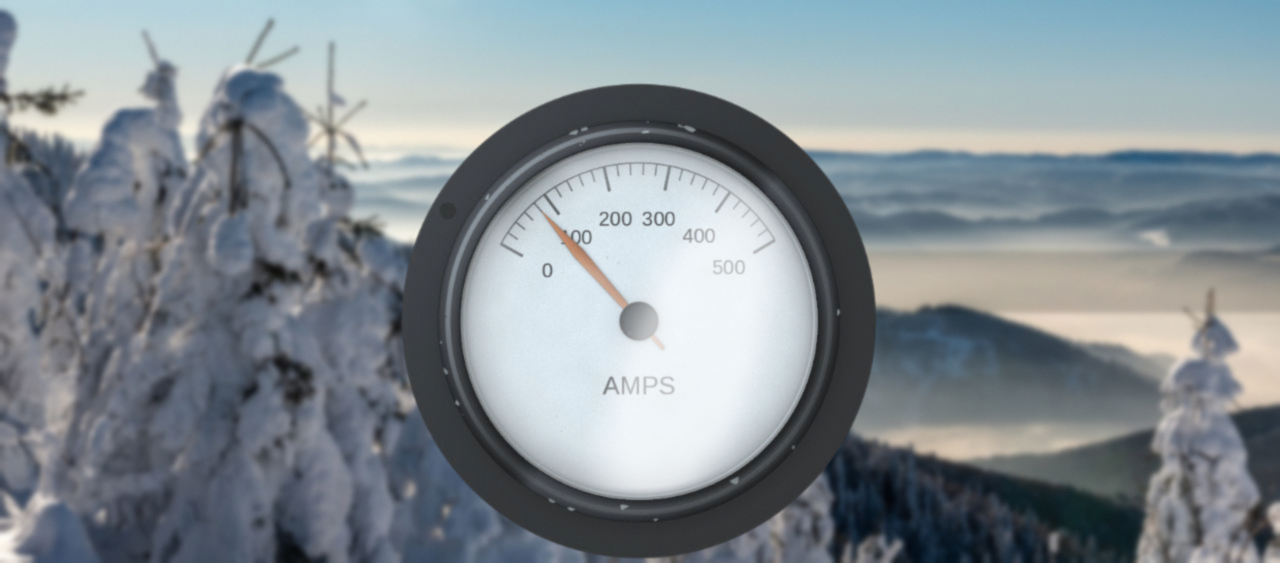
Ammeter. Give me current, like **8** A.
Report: **80** A
